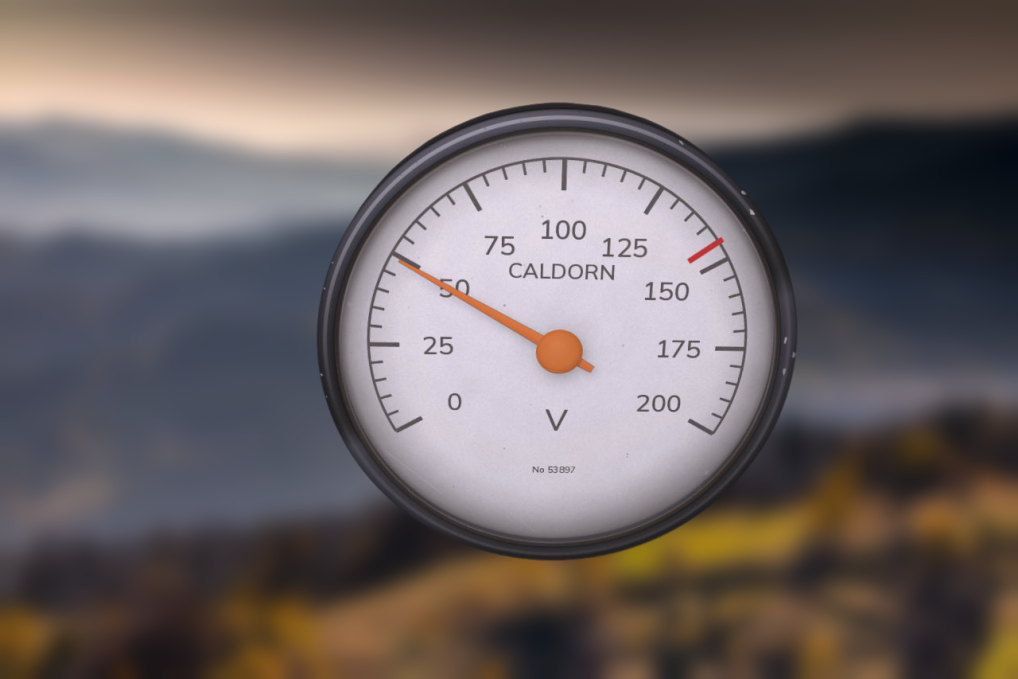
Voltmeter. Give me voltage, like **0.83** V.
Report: **50** V
